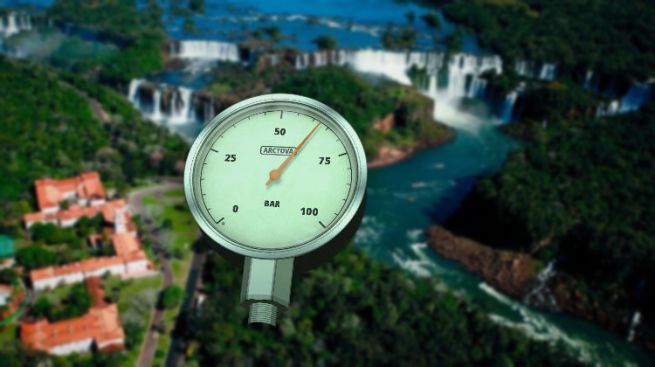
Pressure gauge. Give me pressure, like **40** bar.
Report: **62.5** bar
